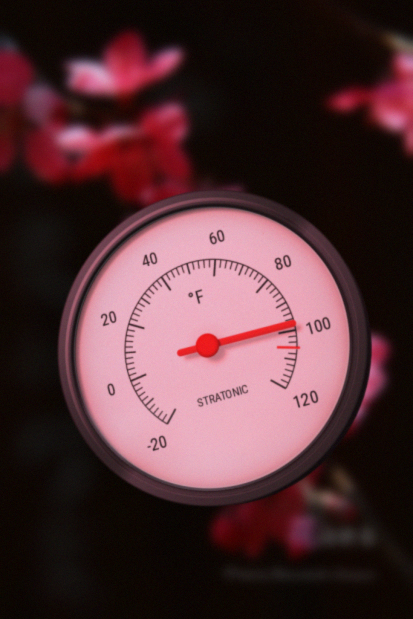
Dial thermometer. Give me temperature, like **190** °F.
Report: **98** °F
